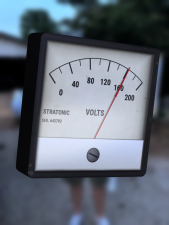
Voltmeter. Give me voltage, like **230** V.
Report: **160** V
